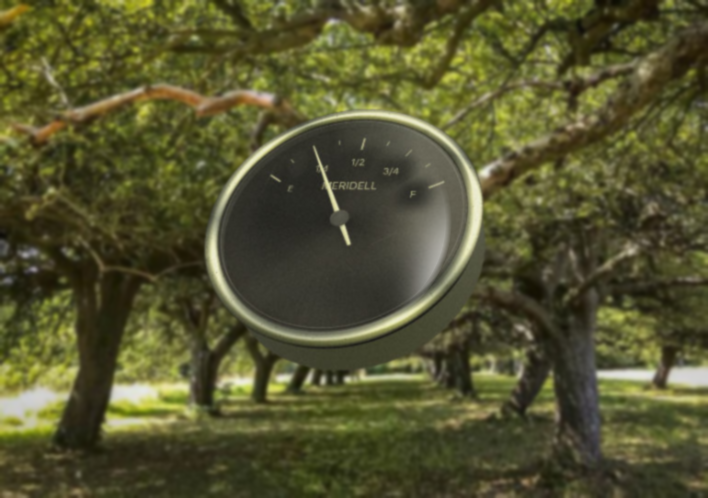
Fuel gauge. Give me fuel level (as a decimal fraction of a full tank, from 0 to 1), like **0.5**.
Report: **0.25**
